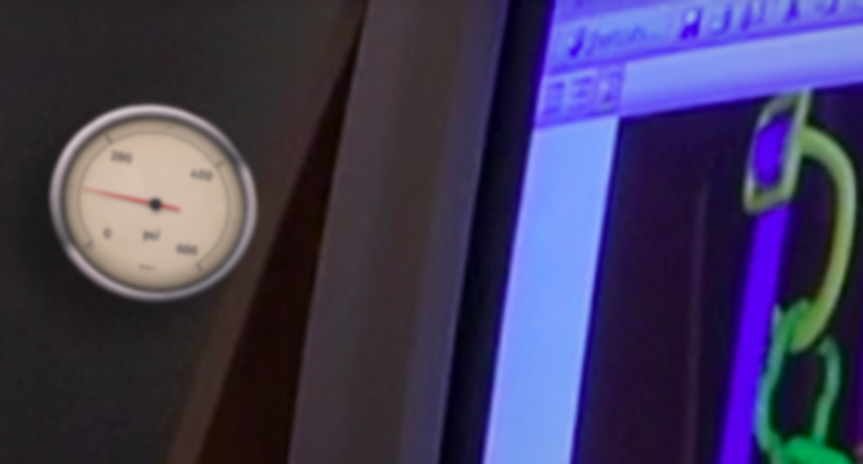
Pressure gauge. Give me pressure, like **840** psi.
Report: **100** psi
